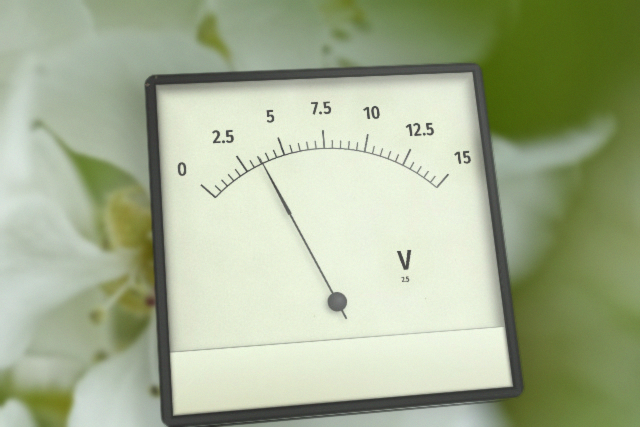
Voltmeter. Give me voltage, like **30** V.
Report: **3.5** V
